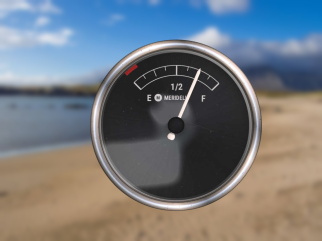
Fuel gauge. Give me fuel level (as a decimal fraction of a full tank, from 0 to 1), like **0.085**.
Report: **0.75**
